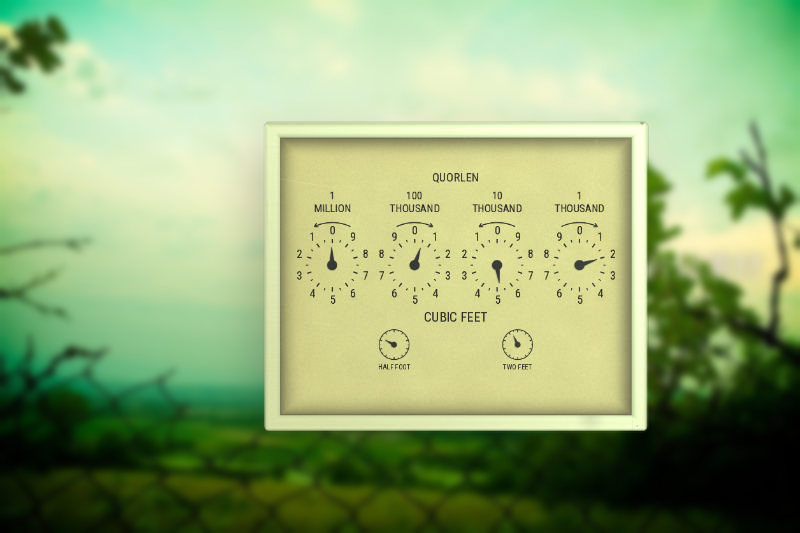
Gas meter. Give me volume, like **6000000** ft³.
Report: **5200** ft³
